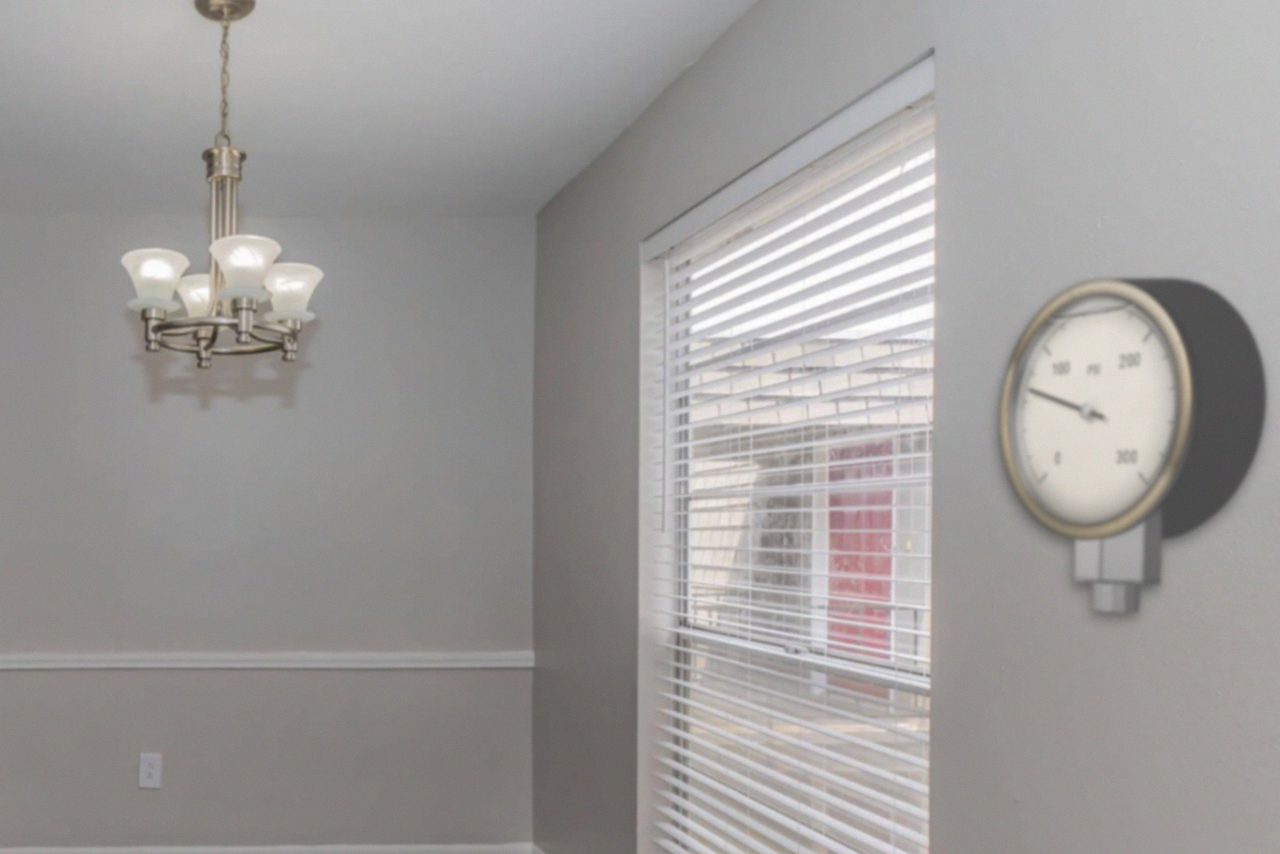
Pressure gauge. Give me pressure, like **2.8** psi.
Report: **70** psi
